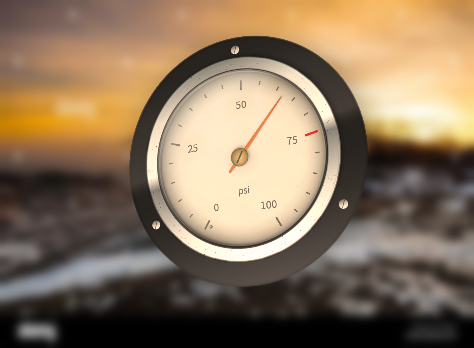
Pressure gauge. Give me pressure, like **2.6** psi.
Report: **62.5** psi
